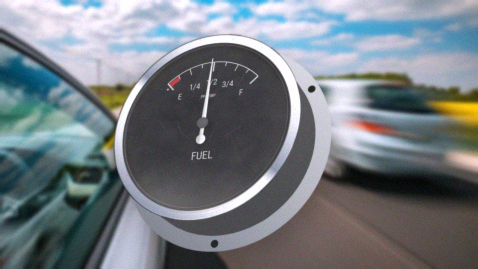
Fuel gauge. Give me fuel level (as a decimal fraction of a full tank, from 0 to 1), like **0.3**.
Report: **0.5**
